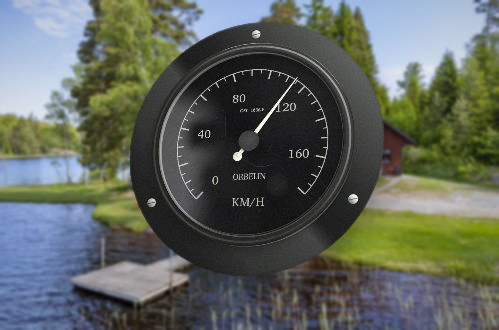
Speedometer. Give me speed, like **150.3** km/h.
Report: **115** km/h
